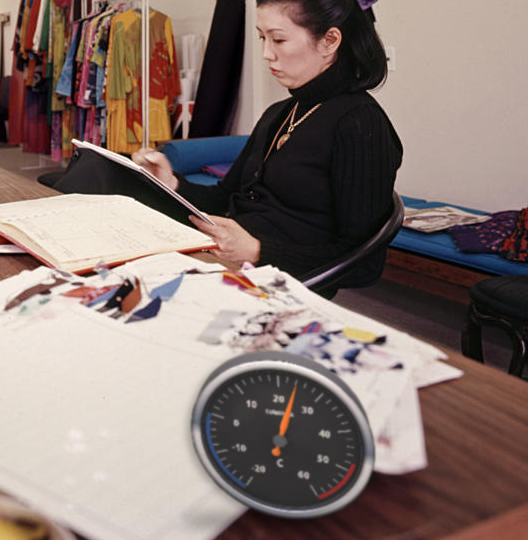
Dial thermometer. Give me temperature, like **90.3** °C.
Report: **24** °C
